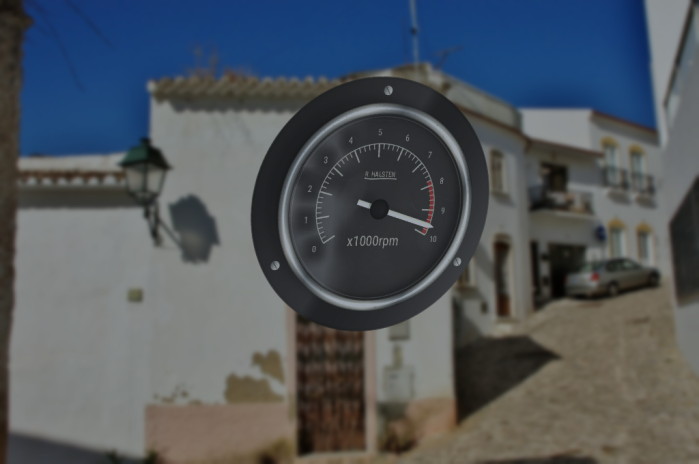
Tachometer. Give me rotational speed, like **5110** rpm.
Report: **9600** rpm
